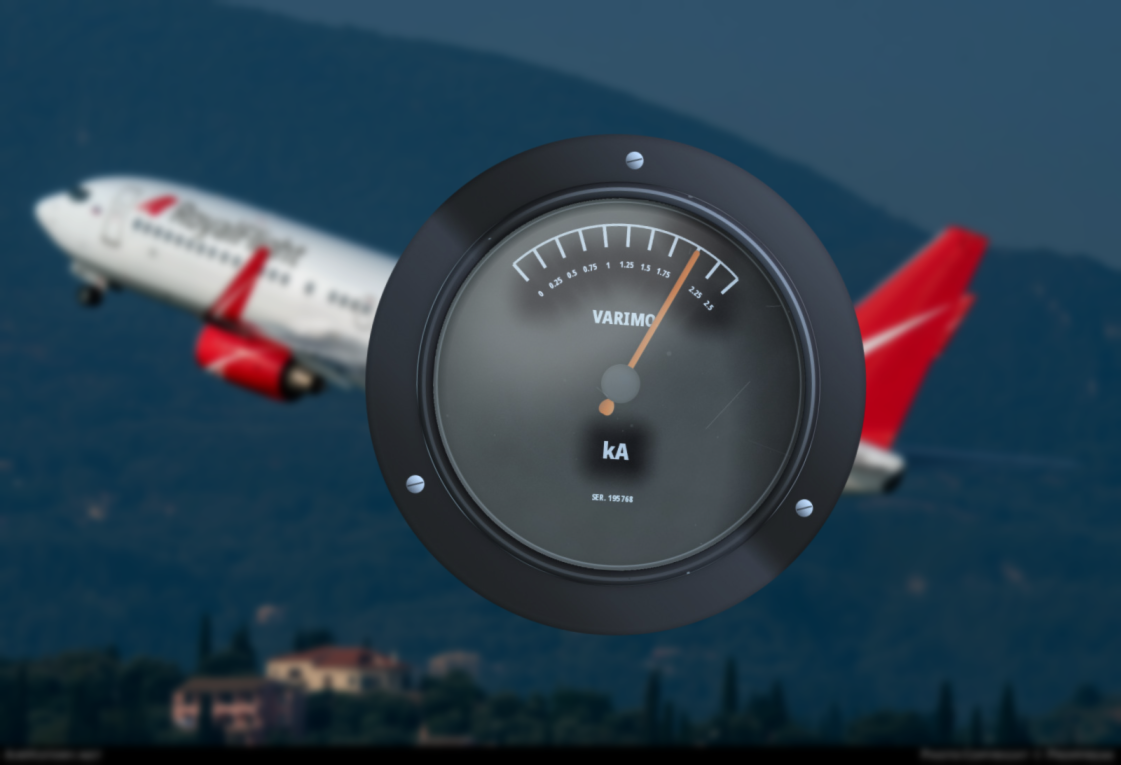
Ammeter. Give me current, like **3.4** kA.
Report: **2** kA
